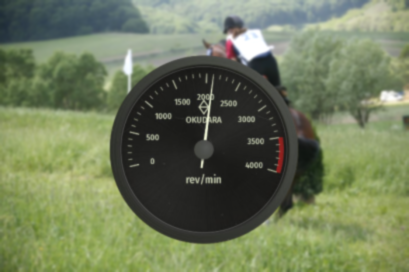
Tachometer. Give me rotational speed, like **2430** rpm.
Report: **2100** rpm
